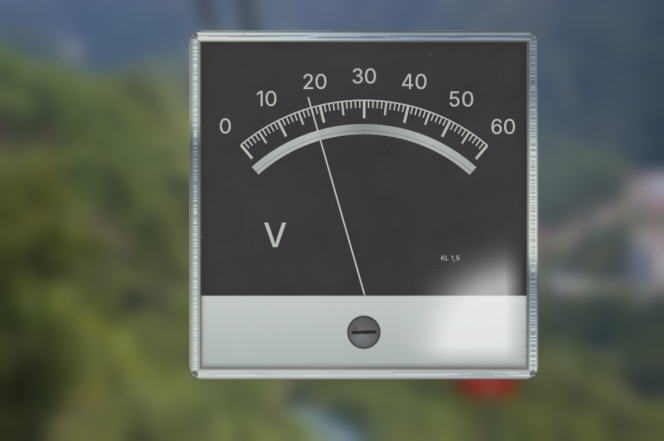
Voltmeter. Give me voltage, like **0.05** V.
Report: **18** V
